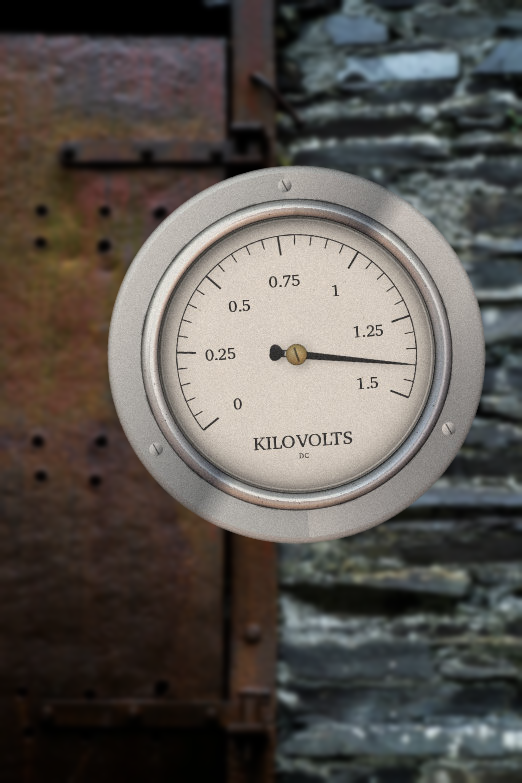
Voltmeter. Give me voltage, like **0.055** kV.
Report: **1.4** kV
